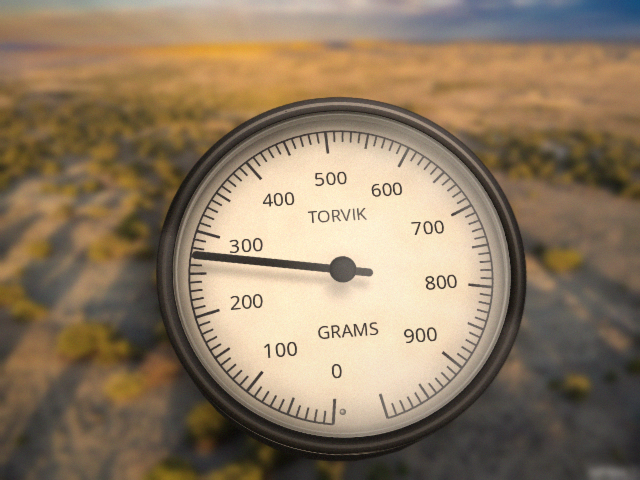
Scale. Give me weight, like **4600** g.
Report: **270** g
